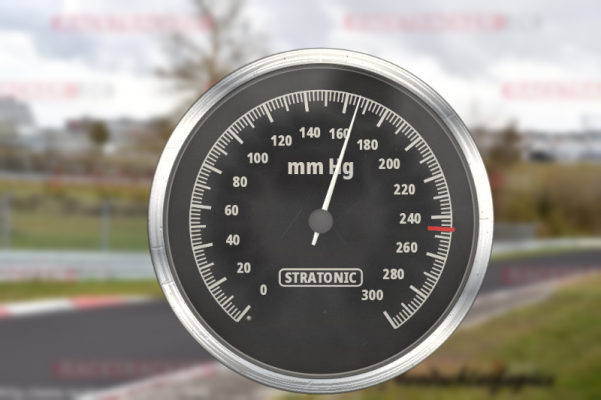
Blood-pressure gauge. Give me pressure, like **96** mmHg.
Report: **166** mmHg
